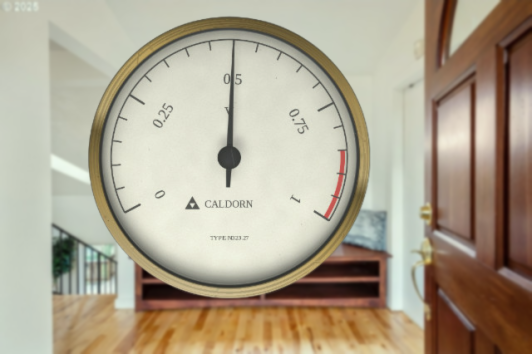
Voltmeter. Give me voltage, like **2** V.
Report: **0.5** V
